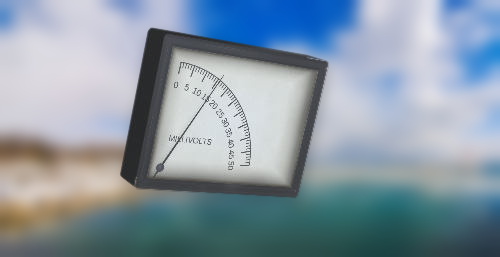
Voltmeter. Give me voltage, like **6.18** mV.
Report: **15** mV
